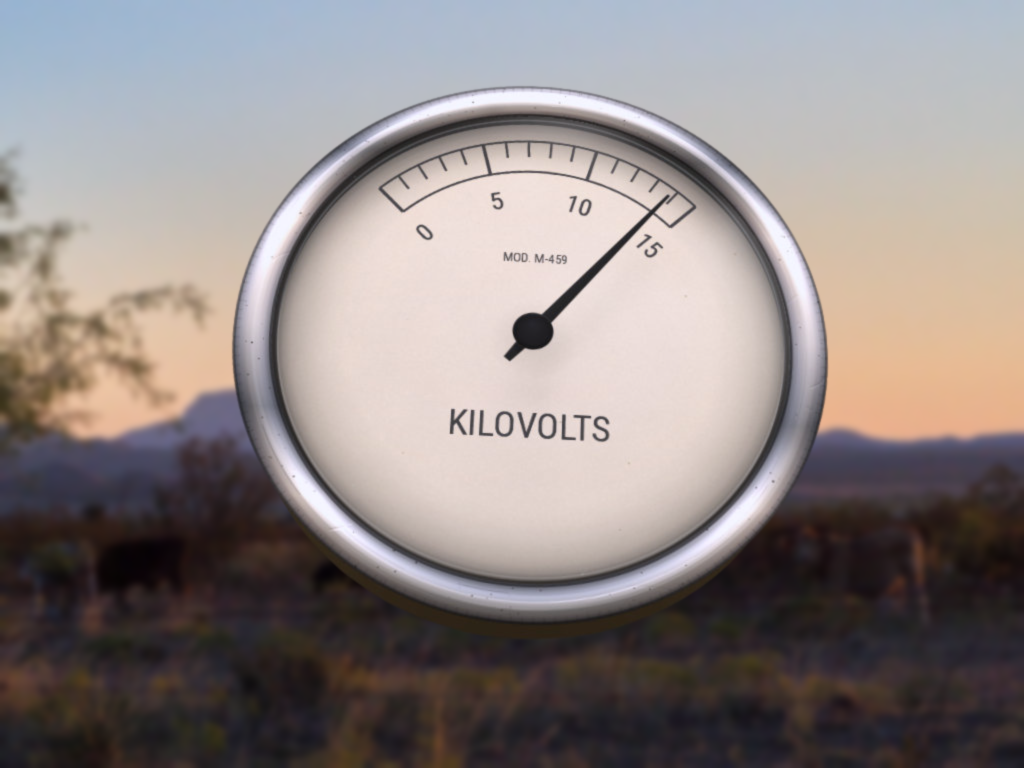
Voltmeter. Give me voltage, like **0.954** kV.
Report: **14** kV
